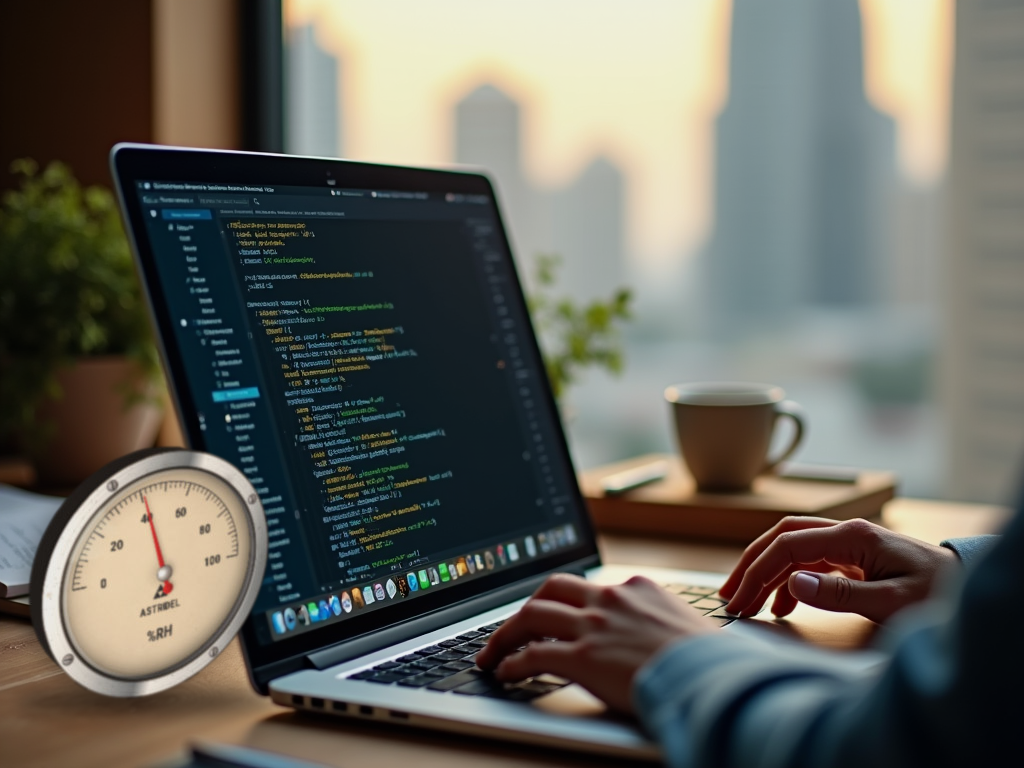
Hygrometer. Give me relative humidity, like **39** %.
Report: **40** %
